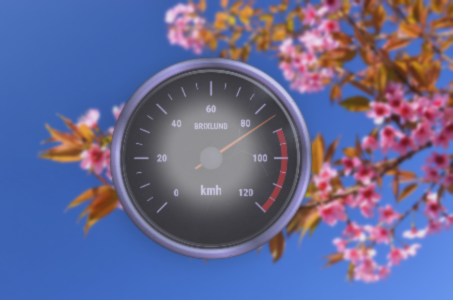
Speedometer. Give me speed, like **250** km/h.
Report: **85** km/h
